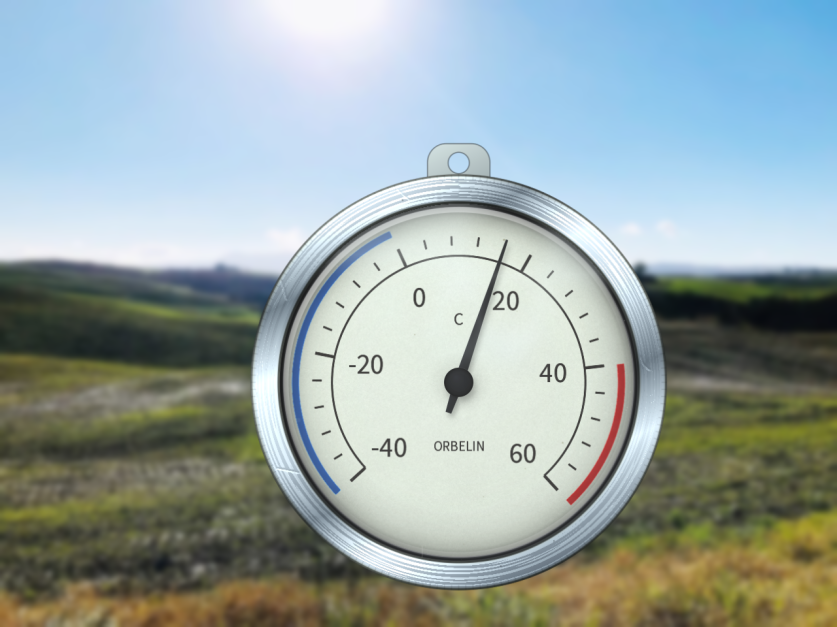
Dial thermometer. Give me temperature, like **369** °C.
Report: **16** °C
